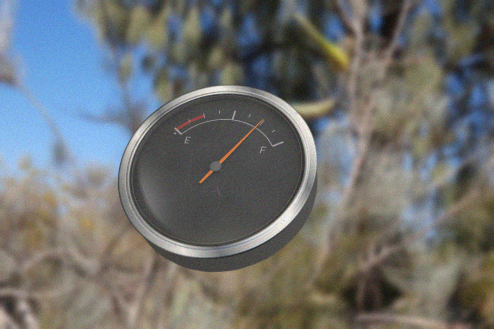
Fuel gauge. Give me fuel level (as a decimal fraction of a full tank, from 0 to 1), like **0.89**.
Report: **0.75**
